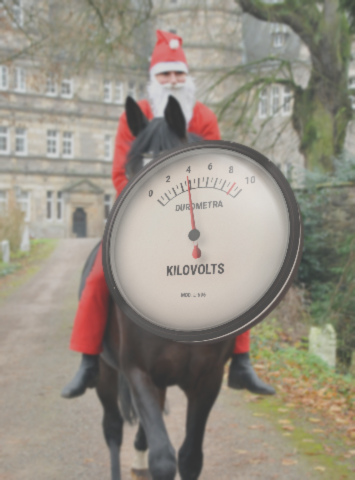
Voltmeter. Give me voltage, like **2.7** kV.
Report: **4** kV
